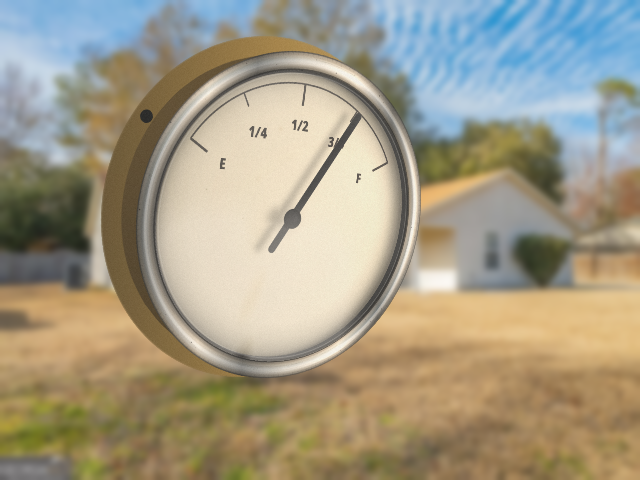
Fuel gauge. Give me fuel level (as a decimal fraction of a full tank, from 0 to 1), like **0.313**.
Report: **0.75**
